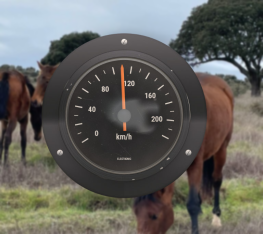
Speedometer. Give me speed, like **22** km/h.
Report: **110** km/h
